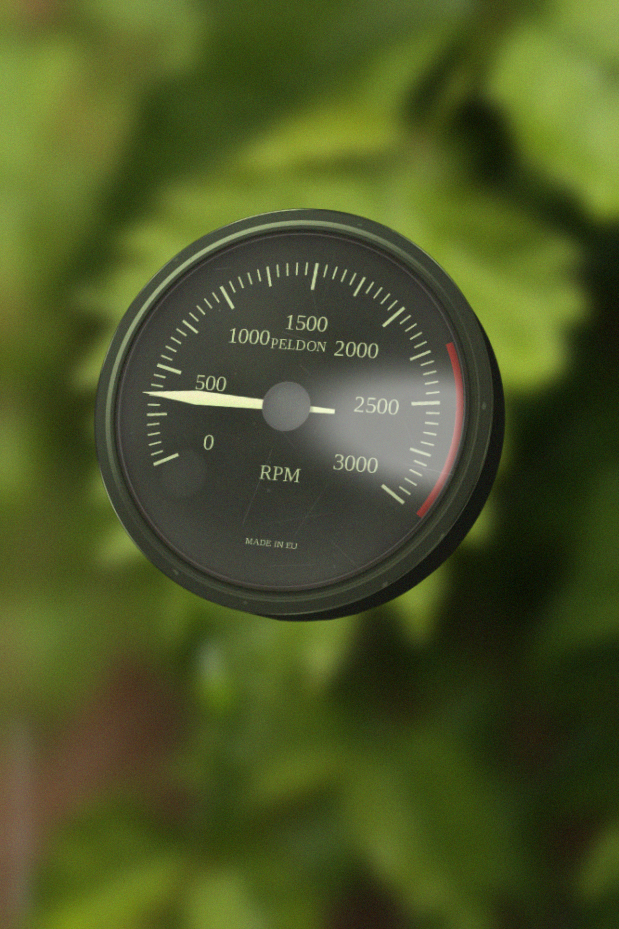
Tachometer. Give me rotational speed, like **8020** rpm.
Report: **350** rpm
